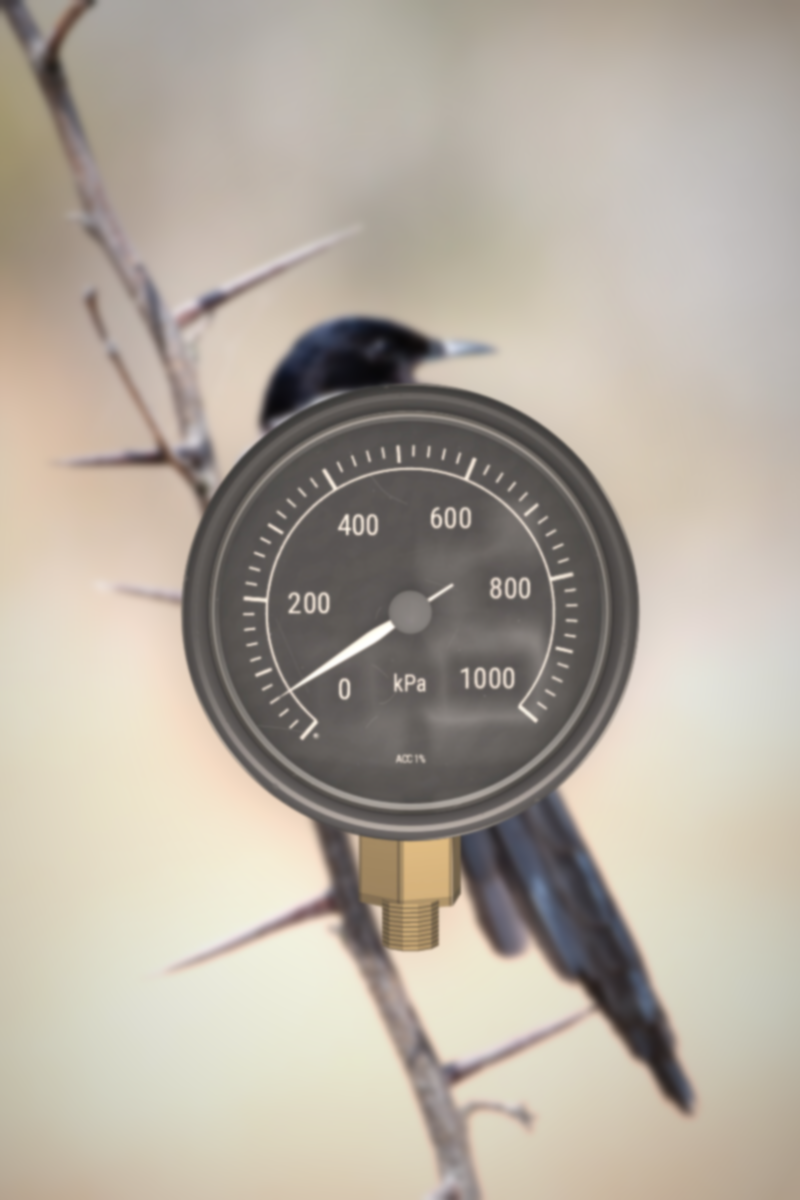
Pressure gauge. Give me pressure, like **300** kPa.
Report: **60** kPa
